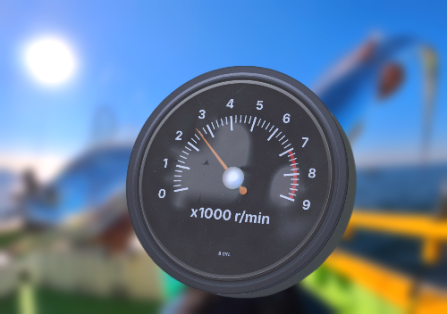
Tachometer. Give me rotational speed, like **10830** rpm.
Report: **2600** rpm
